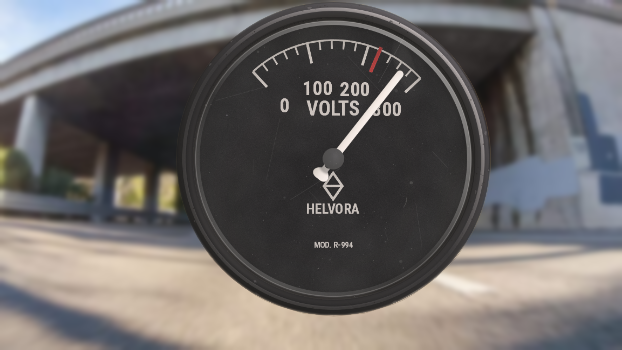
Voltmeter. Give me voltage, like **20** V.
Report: **270** V
